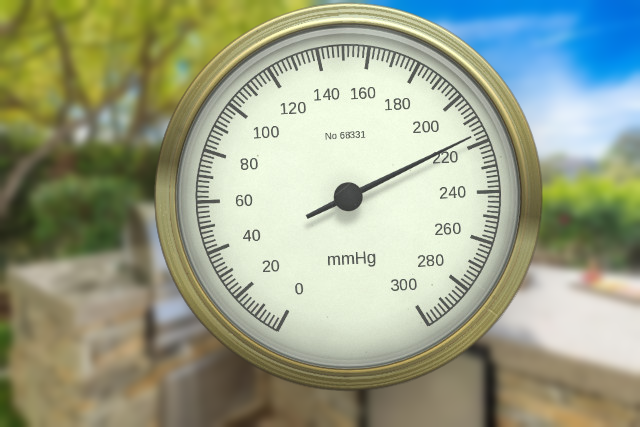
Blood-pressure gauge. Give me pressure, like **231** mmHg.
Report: **216** mmHg
